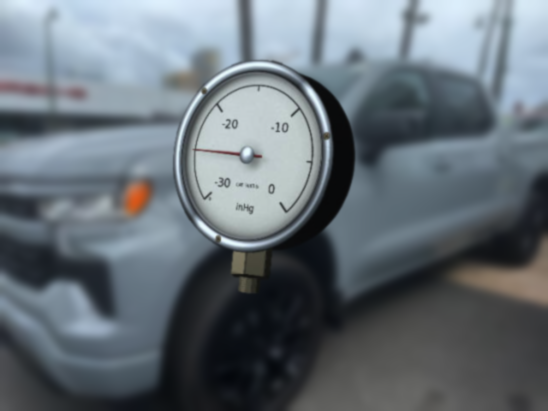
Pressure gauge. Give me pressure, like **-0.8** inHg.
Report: **-25** inHg
